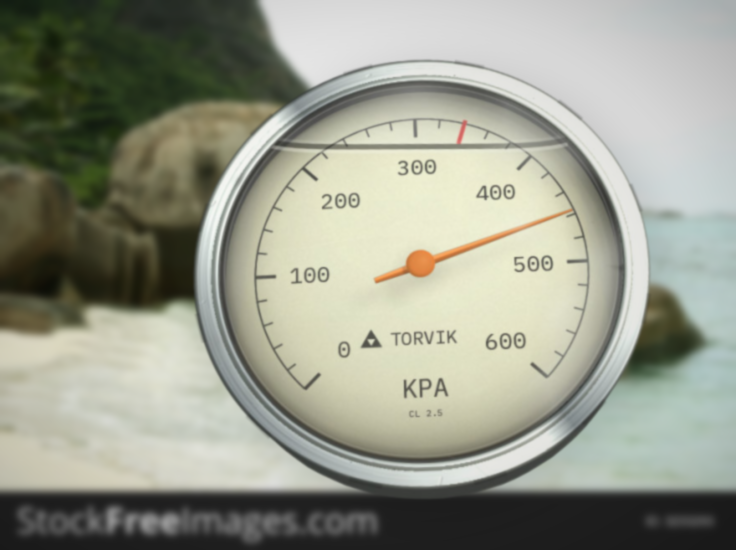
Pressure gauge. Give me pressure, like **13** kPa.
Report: **460** kPa
